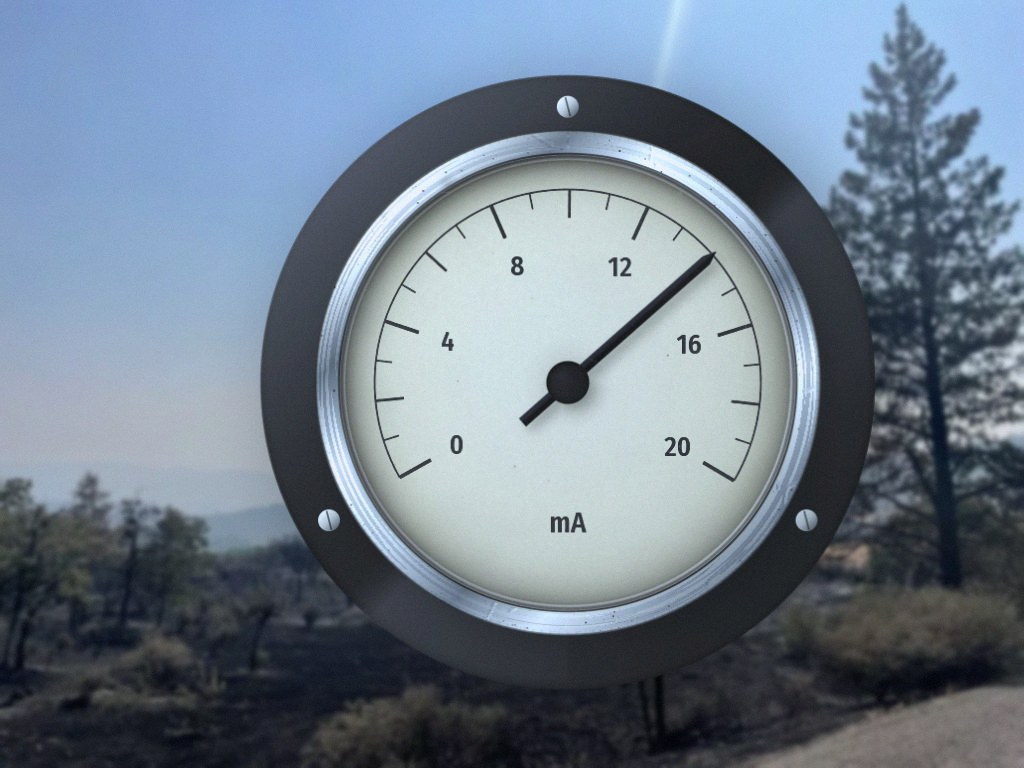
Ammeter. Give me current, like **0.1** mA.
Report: **14** mA
